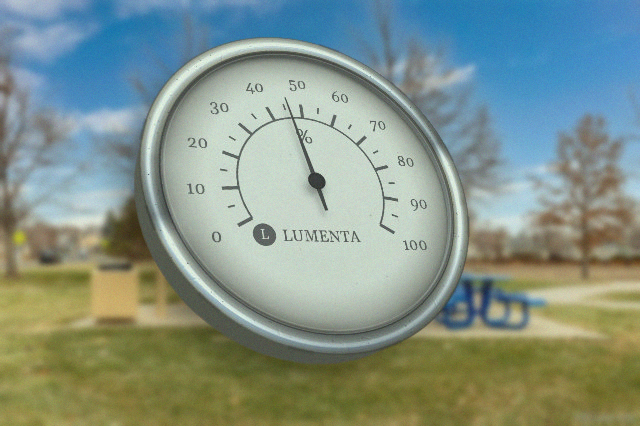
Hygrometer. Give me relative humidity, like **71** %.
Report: **45** %
